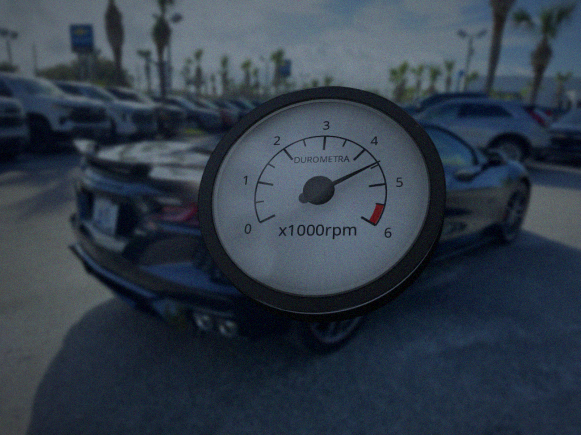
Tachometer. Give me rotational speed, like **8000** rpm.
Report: **4500** rpm
